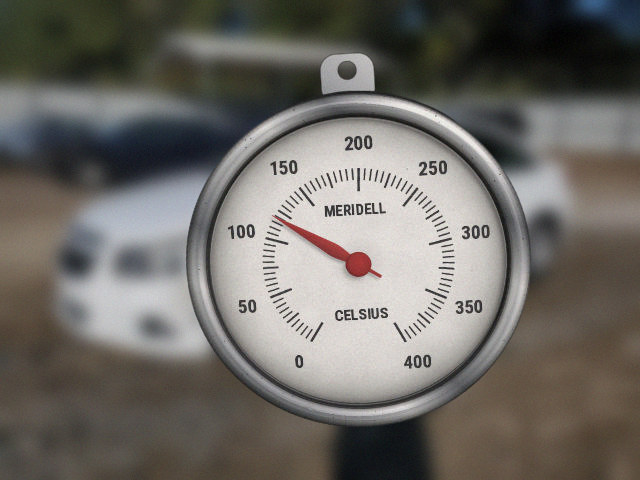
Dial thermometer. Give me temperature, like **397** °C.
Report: **120** °C
